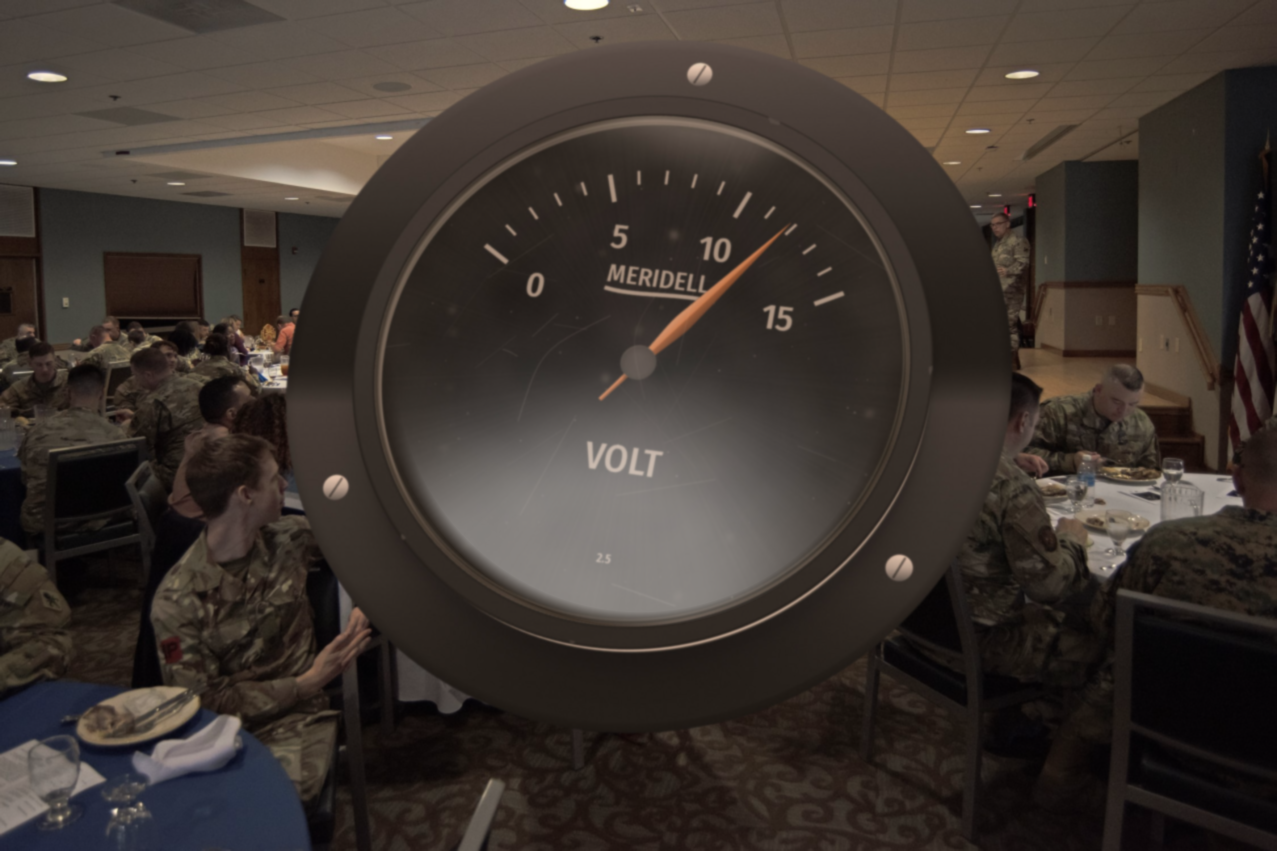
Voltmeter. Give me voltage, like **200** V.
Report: **12** V
